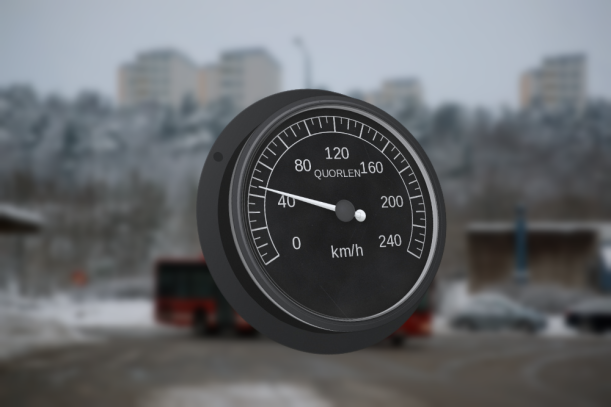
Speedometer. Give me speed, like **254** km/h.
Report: **45** km/h
